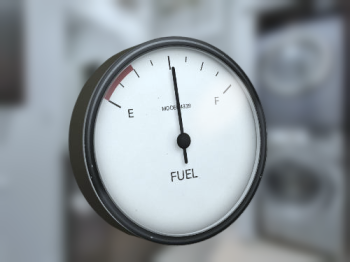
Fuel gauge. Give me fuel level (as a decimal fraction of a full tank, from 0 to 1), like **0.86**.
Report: **0.5**
